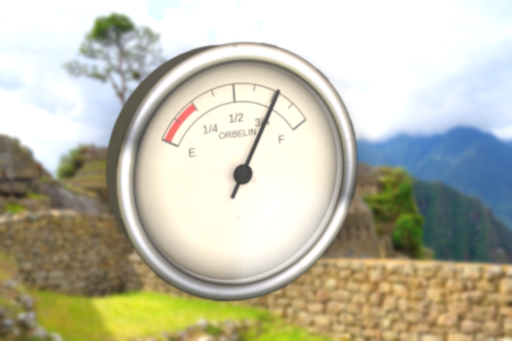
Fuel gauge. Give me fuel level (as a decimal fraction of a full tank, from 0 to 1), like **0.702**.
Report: **0.75**
